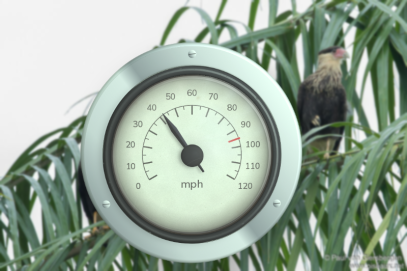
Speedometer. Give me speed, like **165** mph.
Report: **42.5** mph
